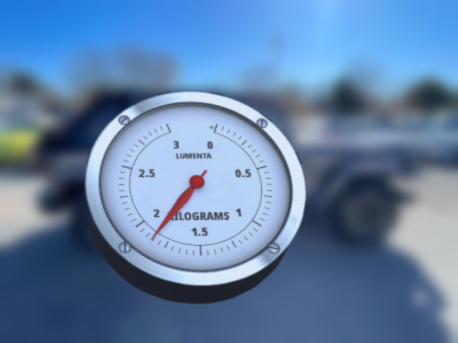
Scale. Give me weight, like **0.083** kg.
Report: **1.85** kg
